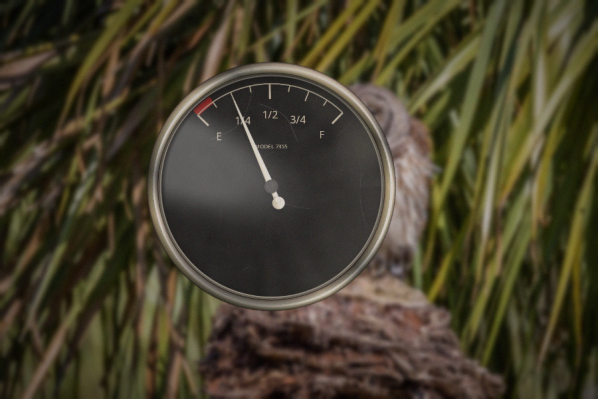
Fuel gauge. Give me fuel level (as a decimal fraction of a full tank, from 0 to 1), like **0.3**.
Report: **0.25**
